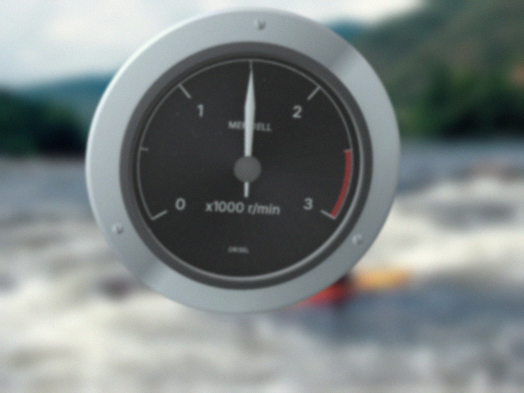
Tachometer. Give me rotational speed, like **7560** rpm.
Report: **1500** rpm
